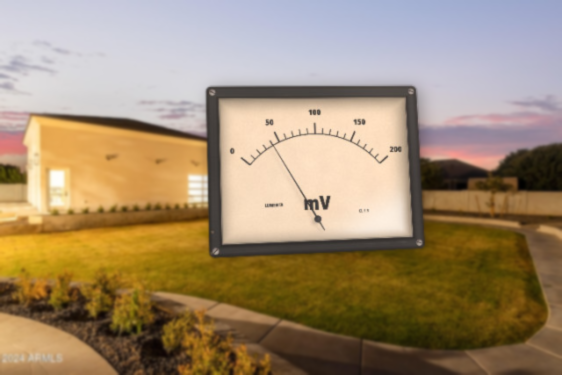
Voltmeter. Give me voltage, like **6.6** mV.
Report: **40** mV
